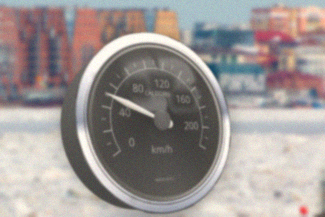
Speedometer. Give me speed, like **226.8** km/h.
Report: **50** km/h
